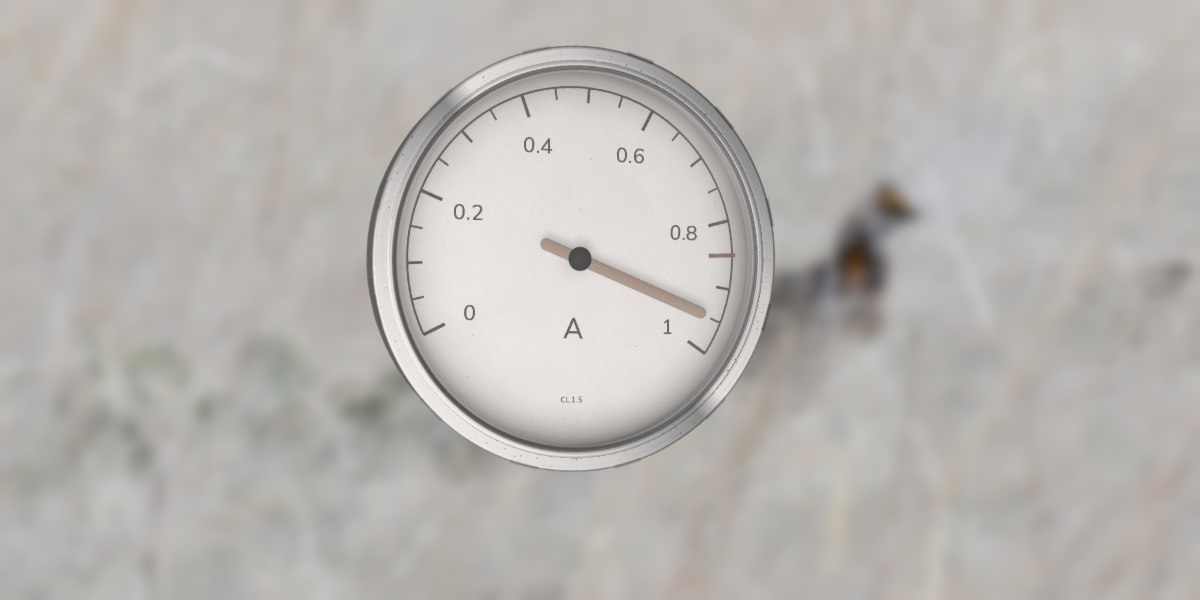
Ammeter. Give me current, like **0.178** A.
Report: **0.95** A
